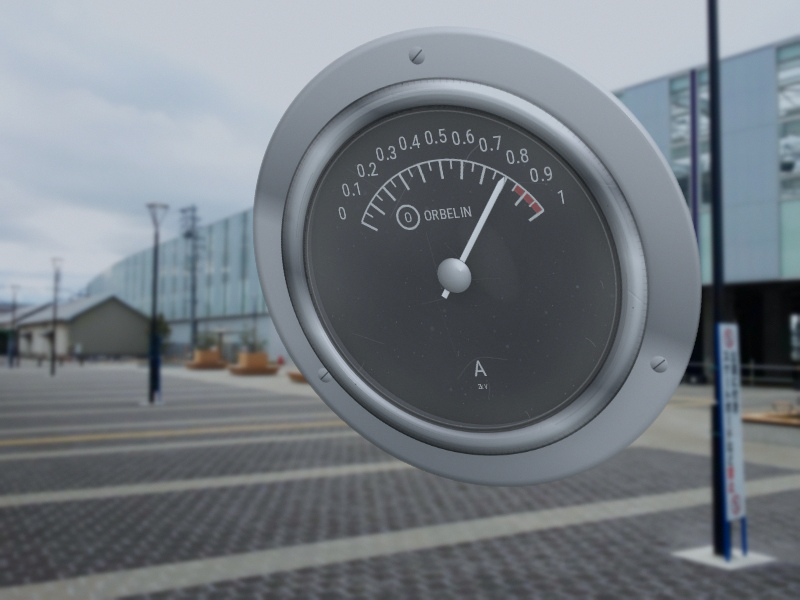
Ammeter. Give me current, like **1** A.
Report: **0.8** A
